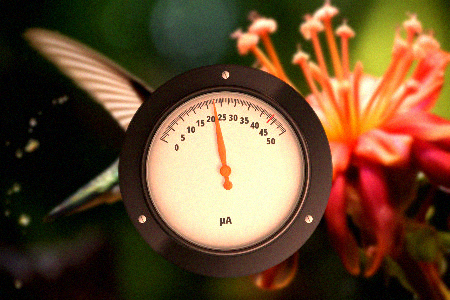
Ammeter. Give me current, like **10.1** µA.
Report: **22.5** µA
